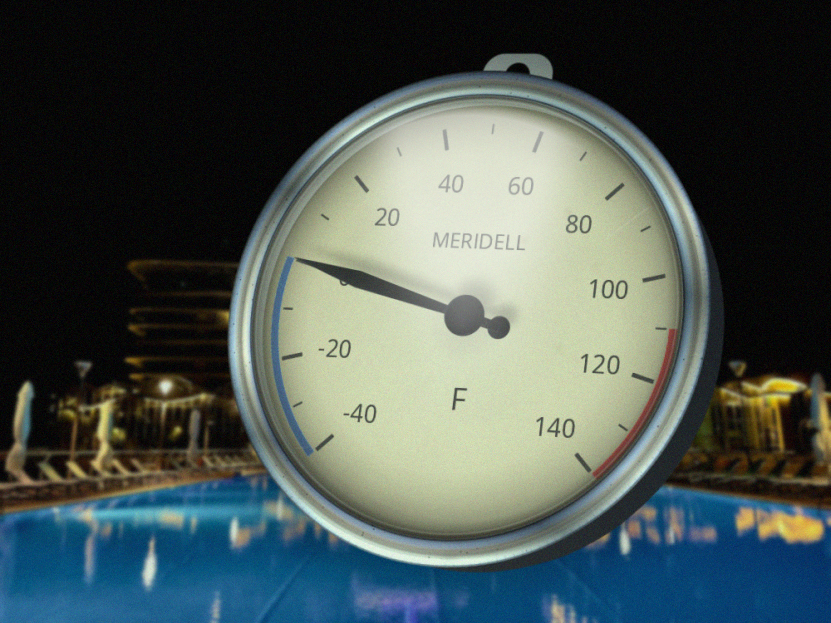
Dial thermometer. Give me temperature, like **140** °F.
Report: **0** °F
